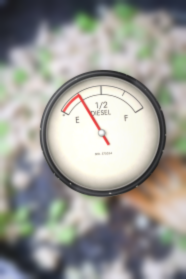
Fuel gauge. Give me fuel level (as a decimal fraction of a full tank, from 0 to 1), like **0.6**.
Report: **0.25**
